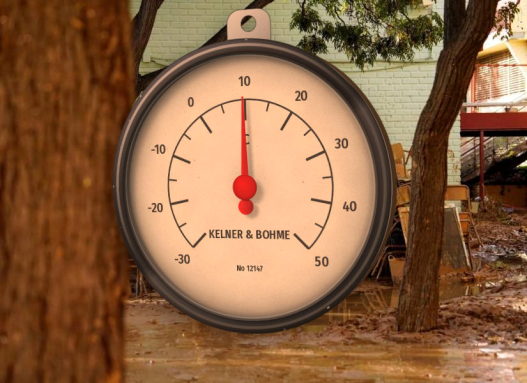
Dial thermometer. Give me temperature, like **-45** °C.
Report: **10** °C
